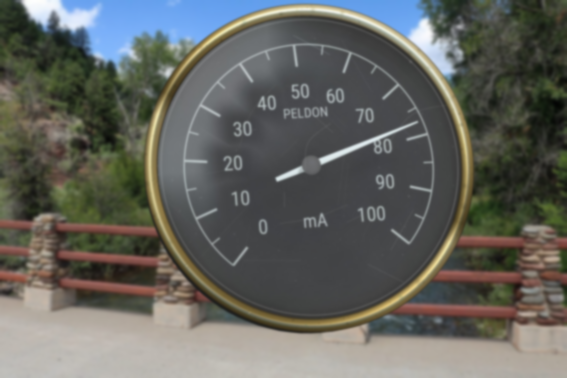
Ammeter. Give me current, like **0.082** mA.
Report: **77.5** mA
